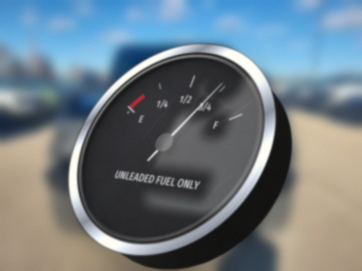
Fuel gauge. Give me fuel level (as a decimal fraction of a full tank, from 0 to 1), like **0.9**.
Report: **0.75**
